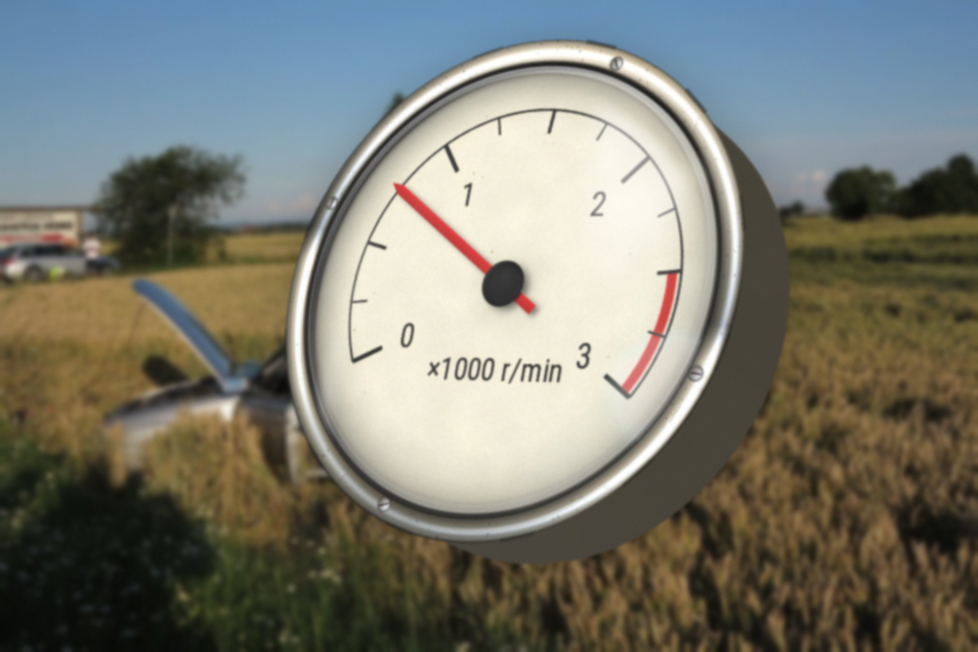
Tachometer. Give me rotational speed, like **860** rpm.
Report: **750** rpm
